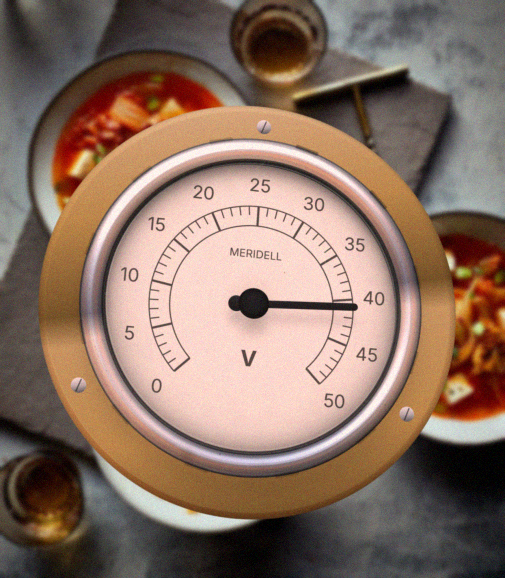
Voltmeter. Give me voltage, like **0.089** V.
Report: **41** V
